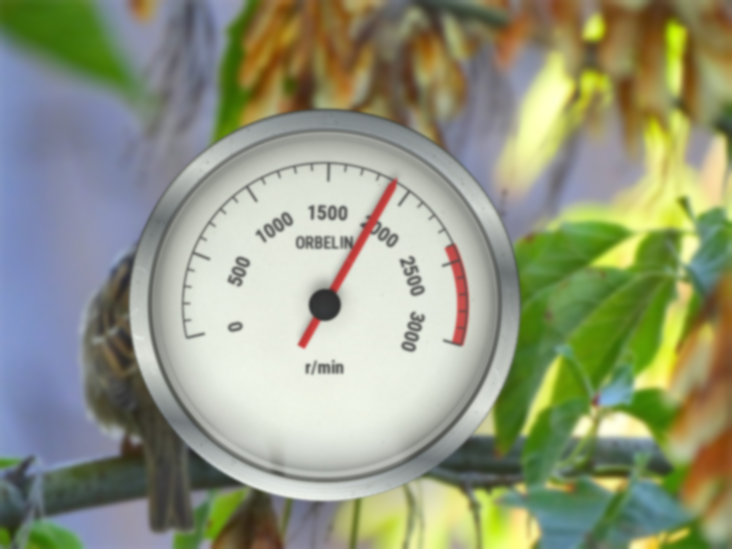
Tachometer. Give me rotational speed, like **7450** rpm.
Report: **1900** rpm
